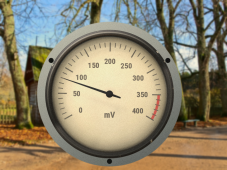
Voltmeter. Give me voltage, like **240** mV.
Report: **80** mV
